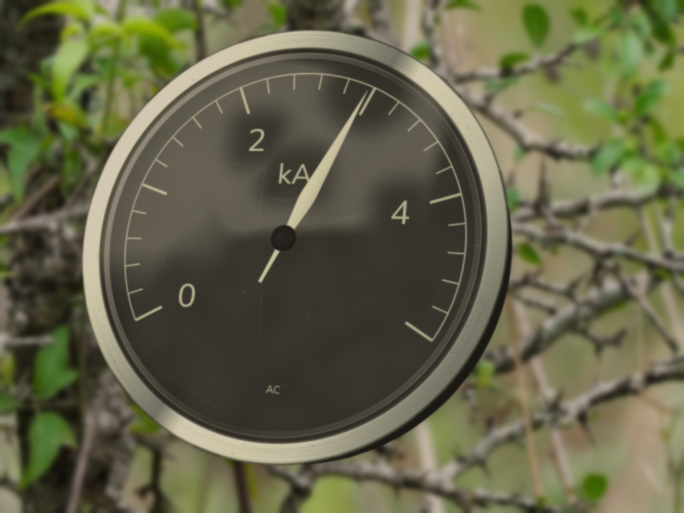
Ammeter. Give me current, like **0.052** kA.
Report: **3** kA
